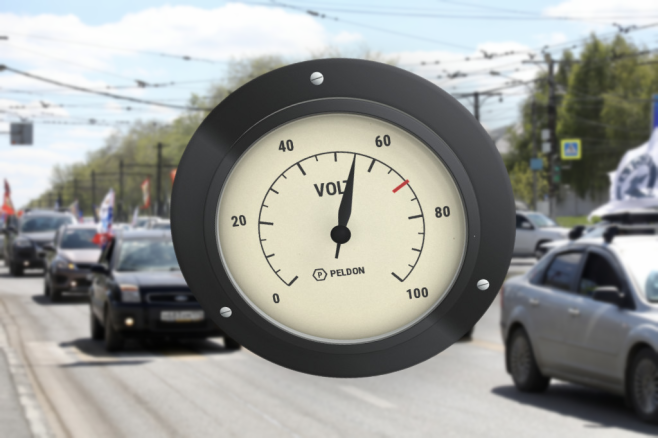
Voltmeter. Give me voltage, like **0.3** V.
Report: **55** V
